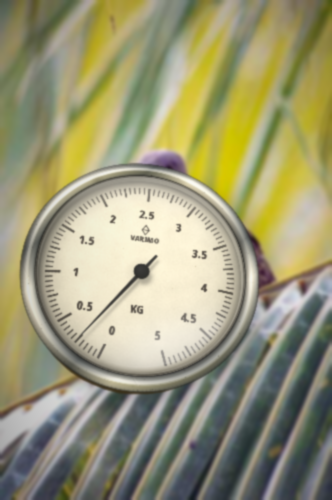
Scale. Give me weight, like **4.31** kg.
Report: **0.25** kg
